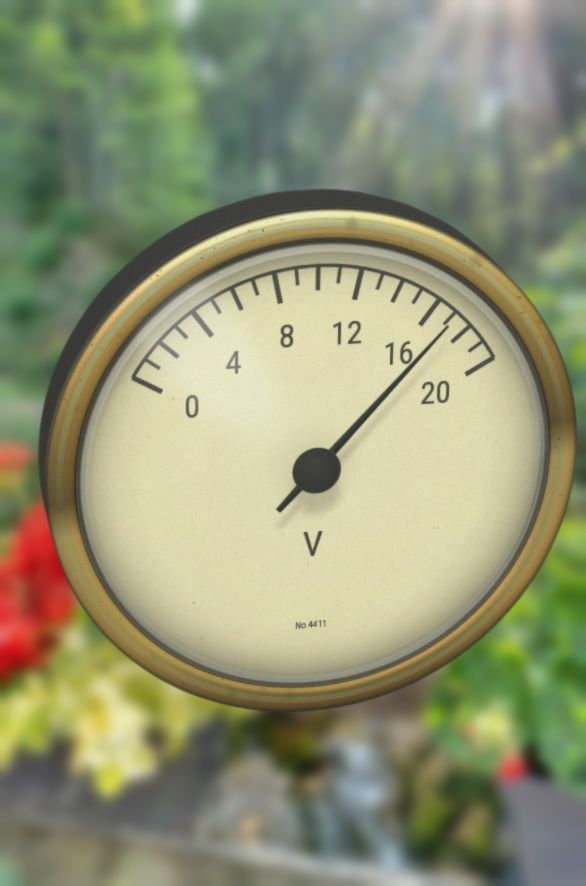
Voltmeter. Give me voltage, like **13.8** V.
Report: **17** V
